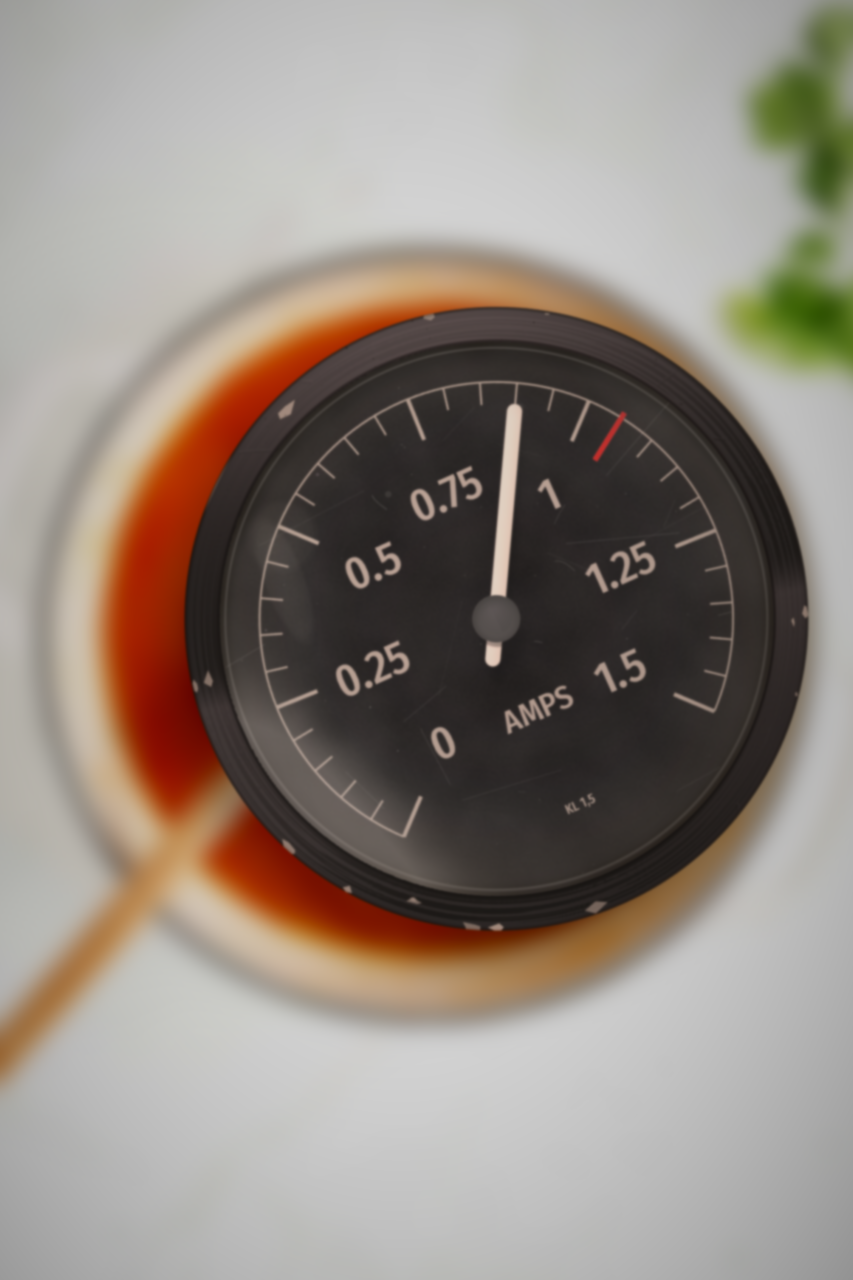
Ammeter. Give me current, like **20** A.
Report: **0.9** A
